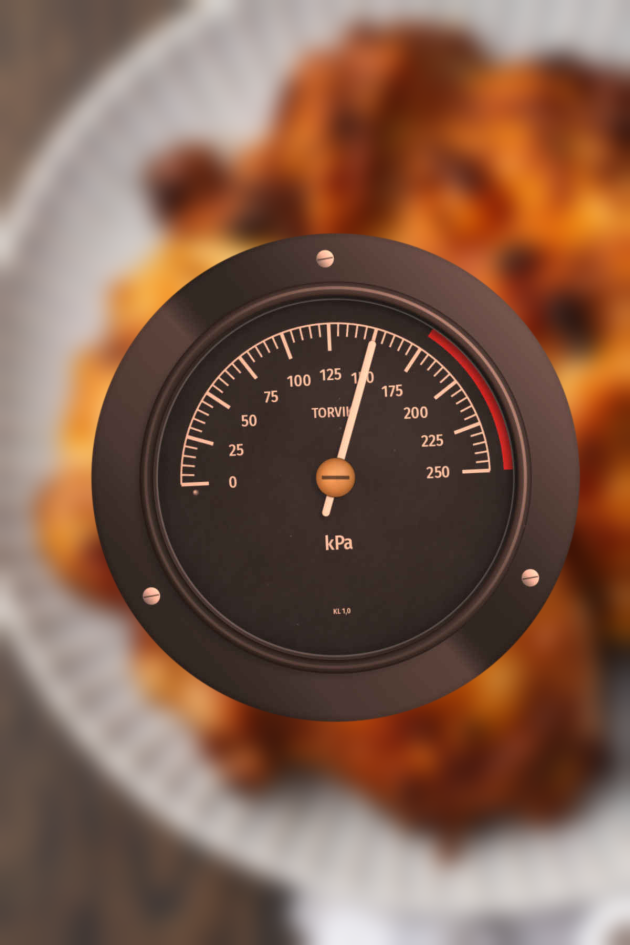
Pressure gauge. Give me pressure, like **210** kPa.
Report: **150** kPa
